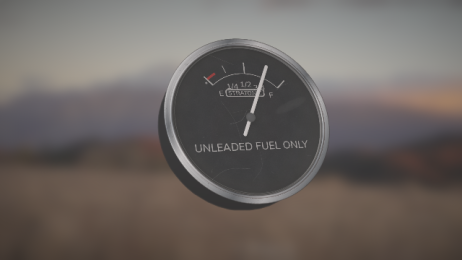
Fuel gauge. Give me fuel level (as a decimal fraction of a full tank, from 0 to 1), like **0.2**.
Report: **0.75**
